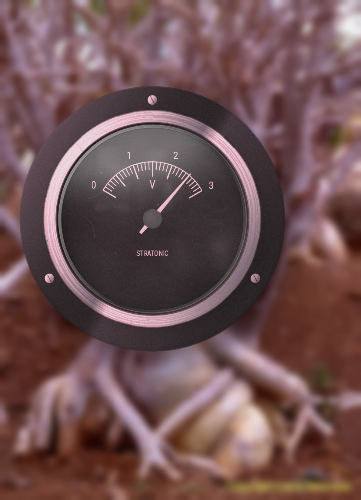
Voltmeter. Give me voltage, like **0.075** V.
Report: **2.5** V
